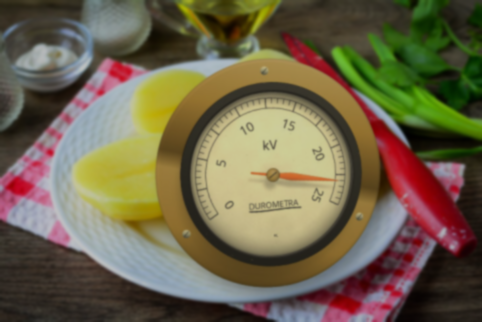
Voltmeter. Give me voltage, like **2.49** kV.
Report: **23** kV
